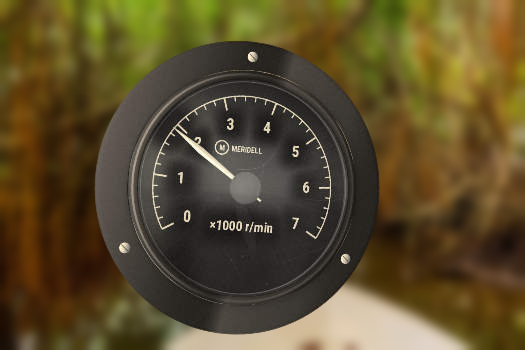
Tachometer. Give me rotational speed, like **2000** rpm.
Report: **1900** rpm
